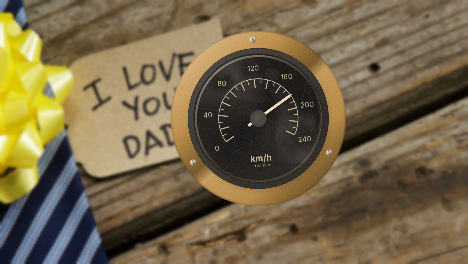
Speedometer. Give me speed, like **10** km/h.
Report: **180** km/h
